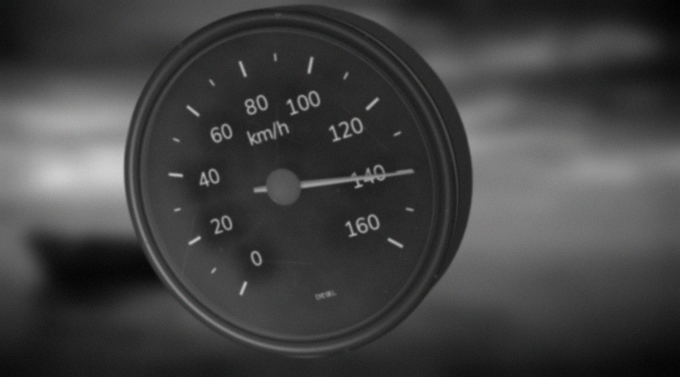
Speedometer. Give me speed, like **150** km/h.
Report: **140** km/h
